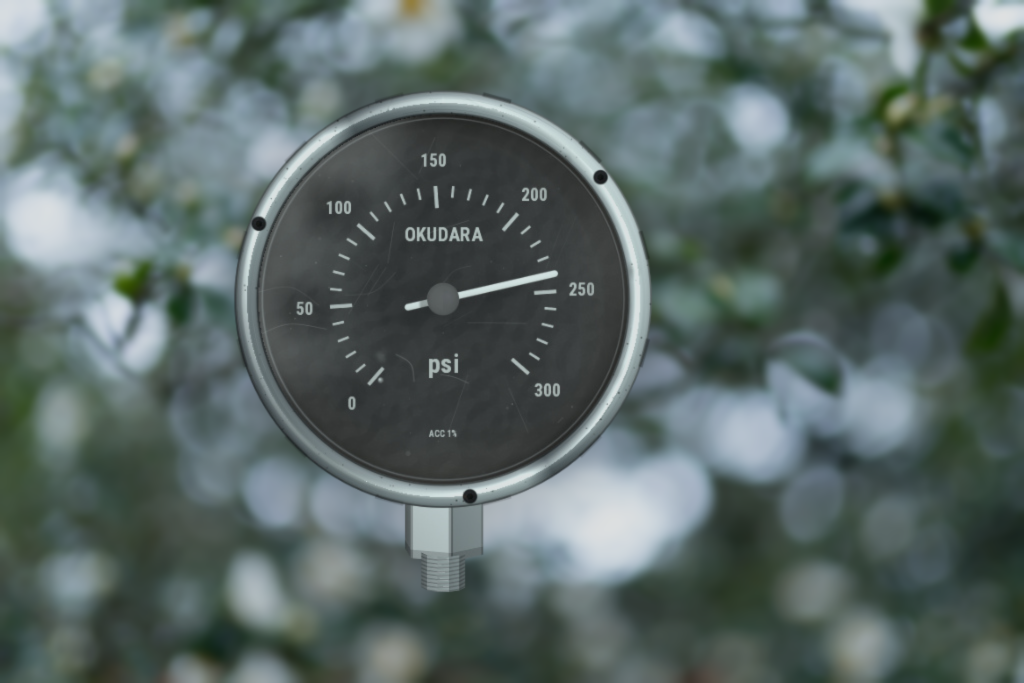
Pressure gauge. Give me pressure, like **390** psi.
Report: **240** psi
